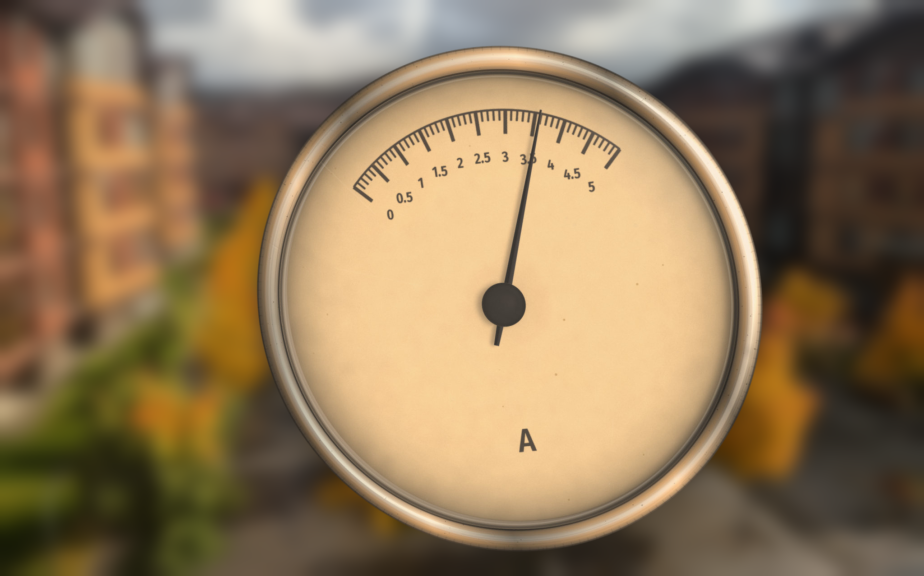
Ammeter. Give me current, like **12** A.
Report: **3.6** A
